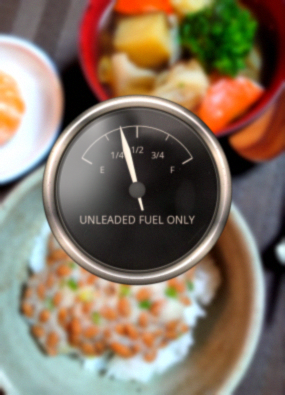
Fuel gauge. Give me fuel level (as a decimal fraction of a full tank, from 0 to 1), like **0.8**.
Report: **0.375**
